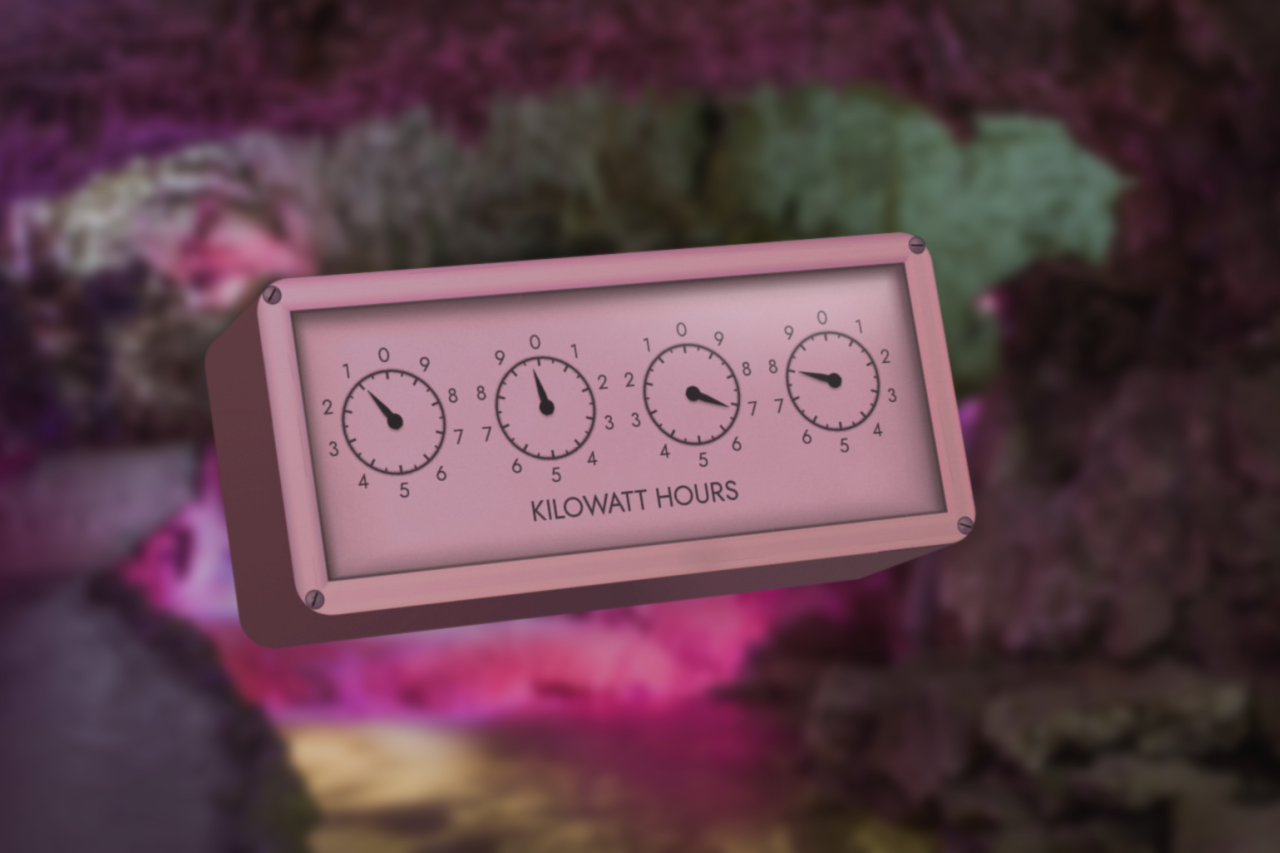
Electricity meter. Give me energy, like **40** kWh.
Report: **968** kWh
